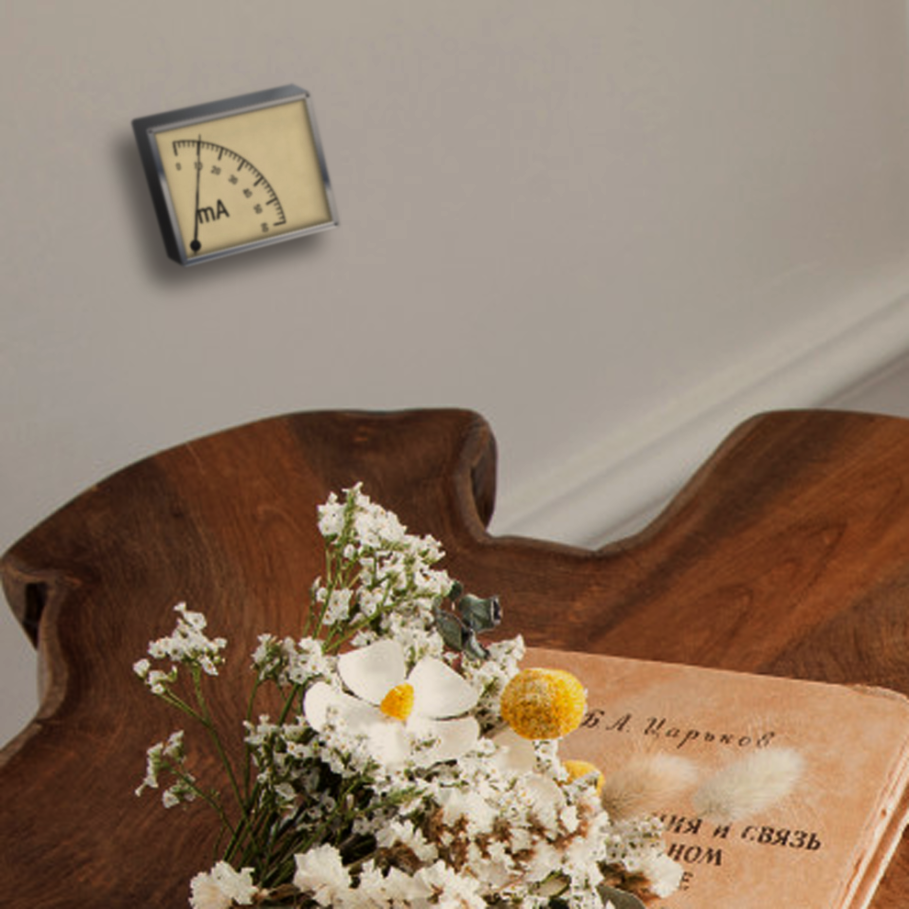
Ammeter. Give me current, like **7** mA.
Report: **10** mA
